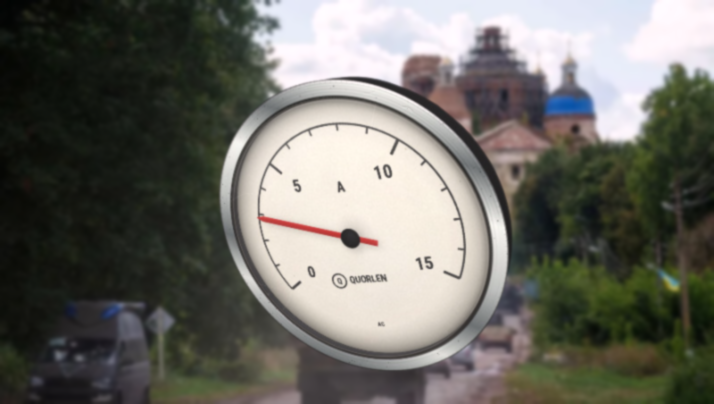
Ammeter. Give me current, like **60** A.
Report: **3** A
